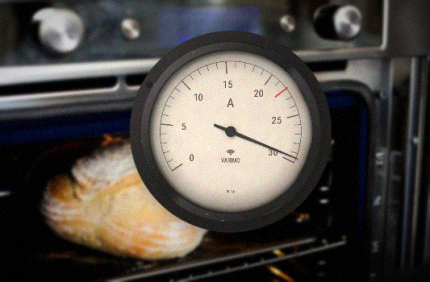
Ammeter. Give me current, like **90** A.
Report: **29.5** A
